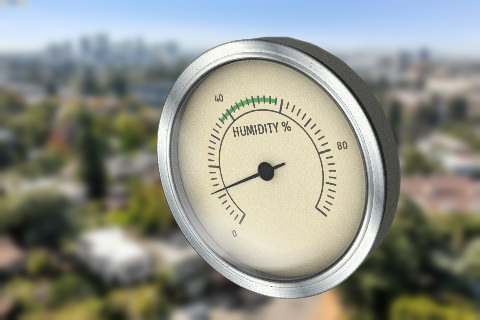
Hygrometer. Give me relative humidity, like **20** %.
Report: **12** %
